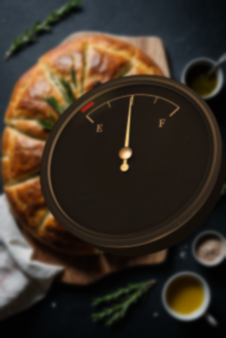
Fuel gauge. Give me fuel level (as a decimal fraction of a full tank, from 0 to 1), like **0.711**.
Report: **0.5**
